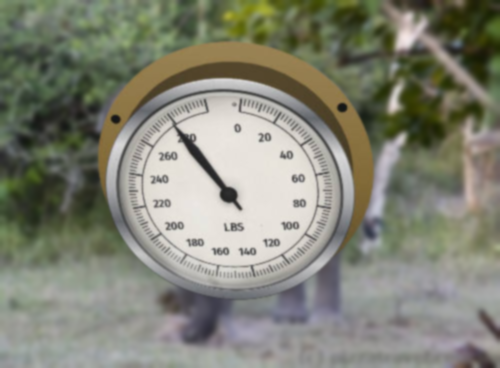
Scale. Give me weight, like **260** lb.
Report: **280** lb
